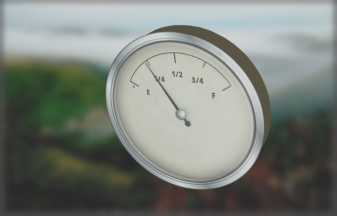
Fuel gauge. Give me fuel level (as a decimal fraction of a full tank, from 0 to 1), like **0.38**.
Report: **0.25**
